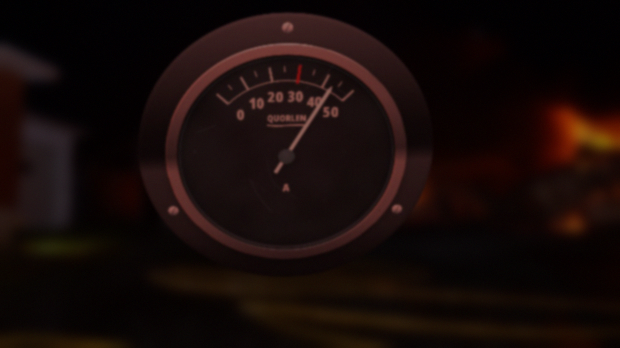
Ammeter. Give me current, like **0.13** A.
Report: **42.5** A
